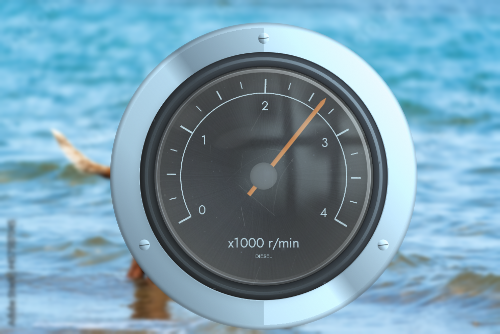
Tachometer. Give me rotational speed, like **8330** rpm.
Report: **2625** rpm
